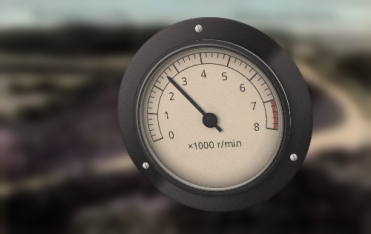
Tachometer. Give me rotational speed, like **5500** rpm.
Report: **2600** rpm
